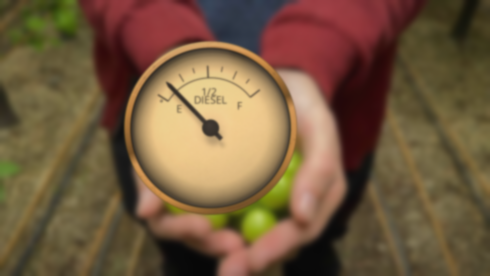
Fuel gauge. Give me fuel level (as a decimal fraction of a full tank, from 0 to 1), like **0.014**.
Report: **0.125**
